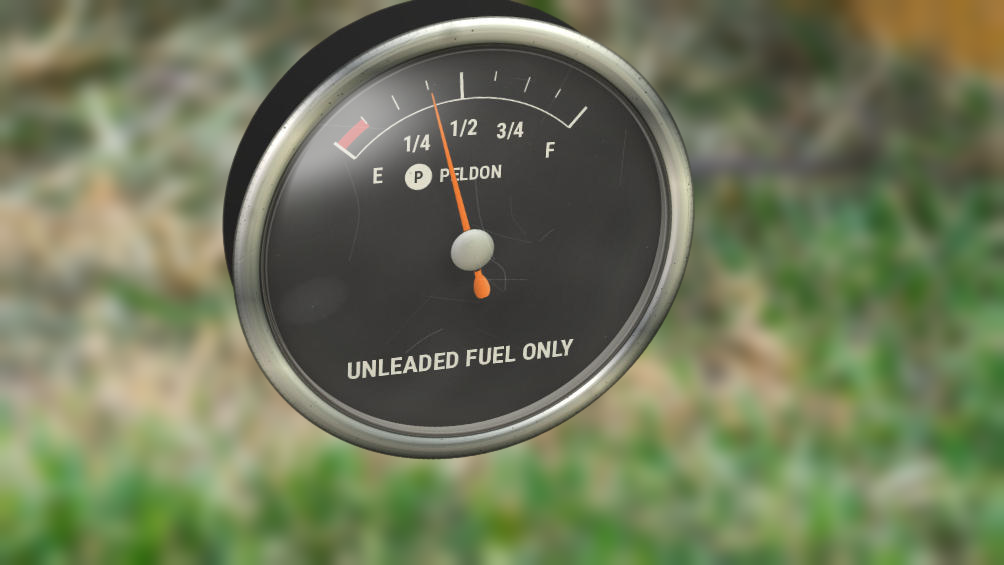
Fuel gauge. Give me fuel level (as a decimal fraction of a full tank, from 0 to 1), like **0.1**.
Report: **0.375**
